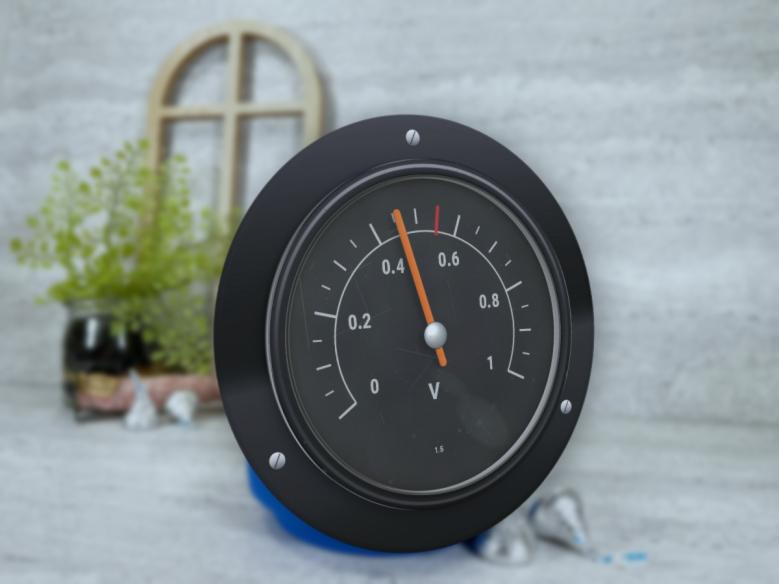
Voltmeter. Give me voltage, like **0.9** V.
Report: **0.45** V
